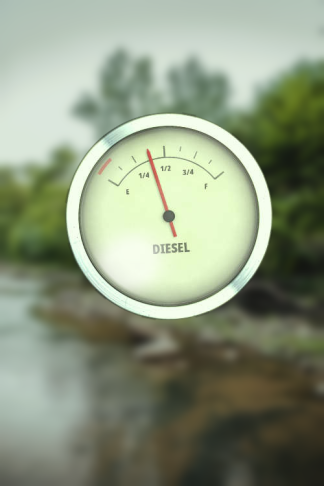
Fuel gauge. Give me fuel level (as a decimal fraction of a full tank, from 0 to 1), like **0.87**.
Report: **0.375**
